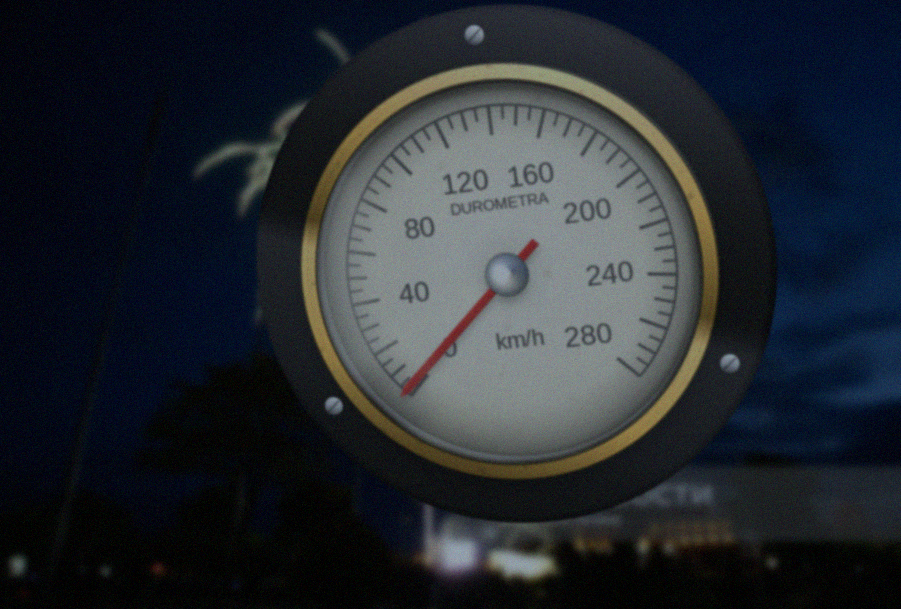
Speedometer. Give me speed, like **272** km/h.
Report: **2.5** km/h
